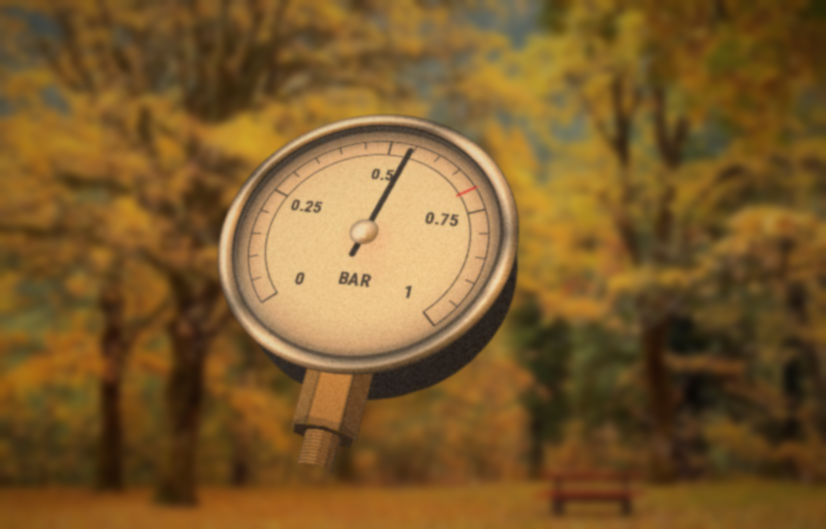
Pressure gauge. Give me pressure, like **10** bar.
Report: **0.55** bar
